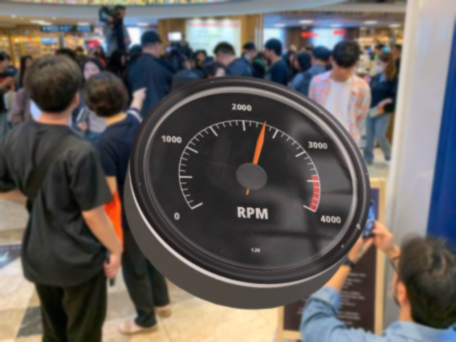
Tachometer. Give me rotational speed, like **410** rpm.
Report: **2300** rpm
